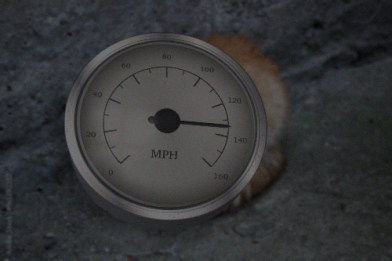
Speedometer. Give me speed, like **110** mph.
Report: **135** mph
